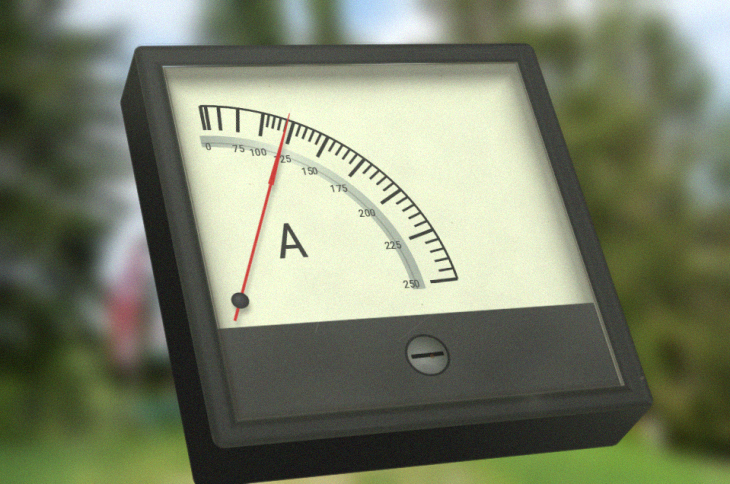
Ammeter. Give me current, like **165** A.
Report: **120** A
